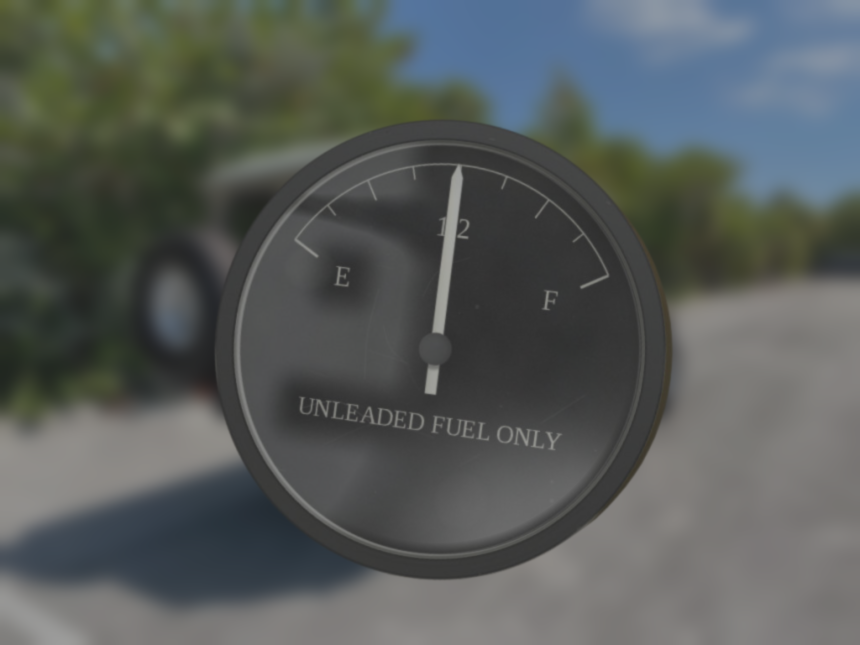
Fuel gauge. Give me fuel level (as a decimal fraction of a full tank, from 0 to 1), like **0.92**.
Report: **0.5**
